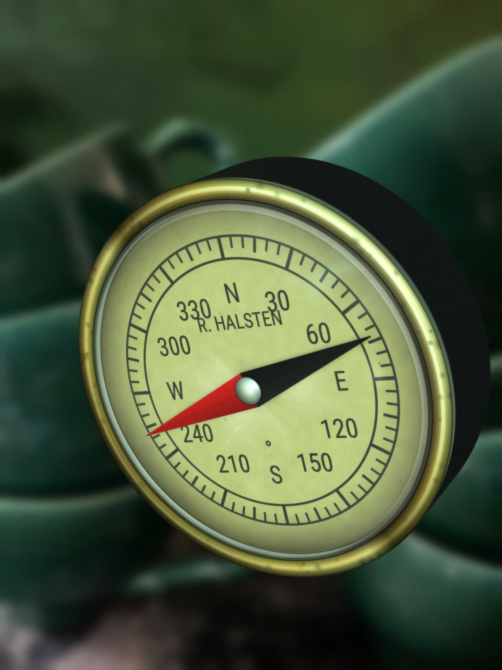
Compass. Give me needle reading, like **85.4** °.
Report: **252.5** °
